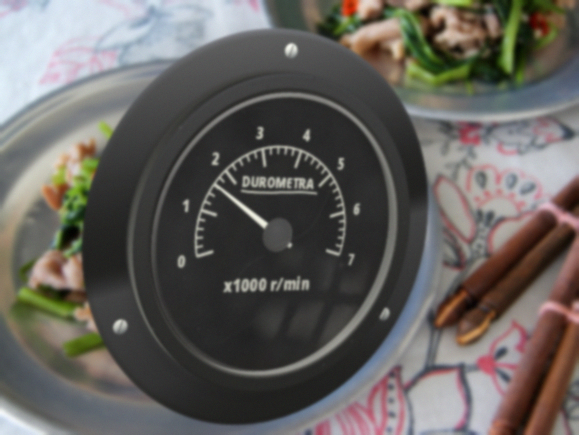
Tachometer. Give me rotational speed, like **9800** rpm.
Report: **1600** rpm
